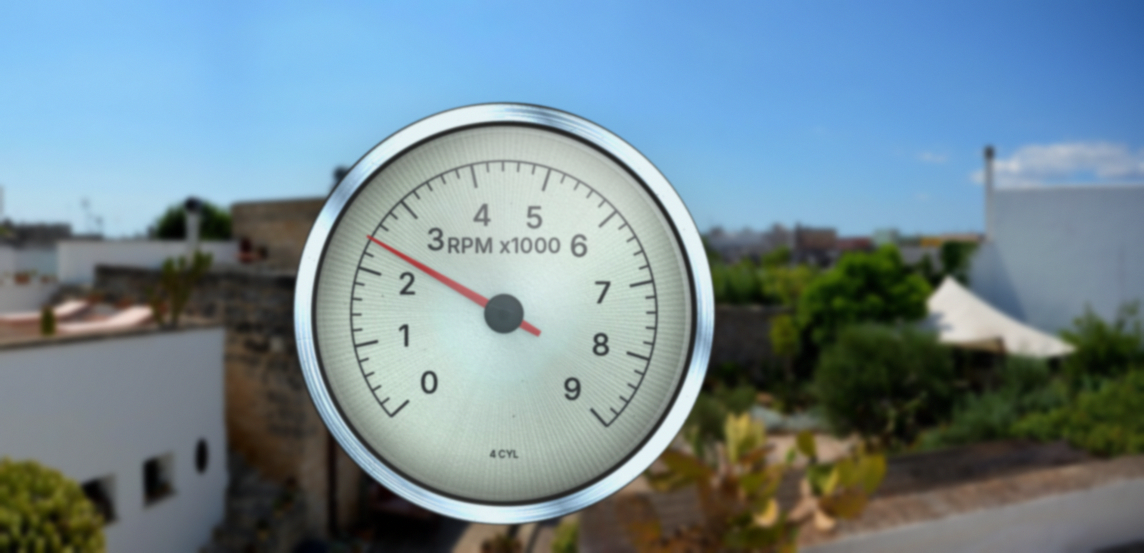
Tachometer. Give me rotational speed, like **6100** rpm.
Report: **2400** rpm
